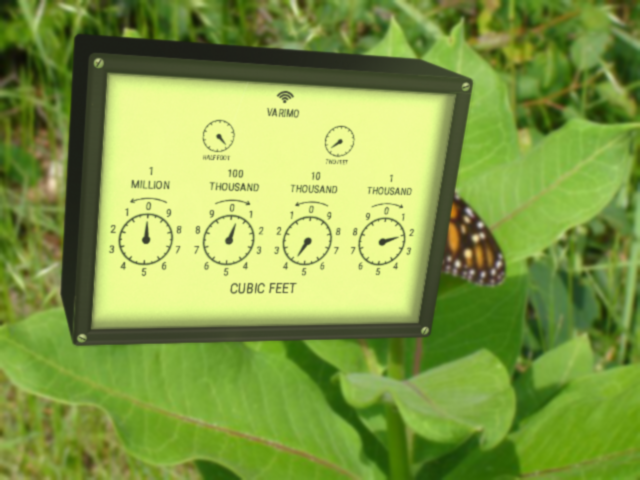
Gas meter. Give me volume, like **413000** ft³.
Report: **4200** ft³
